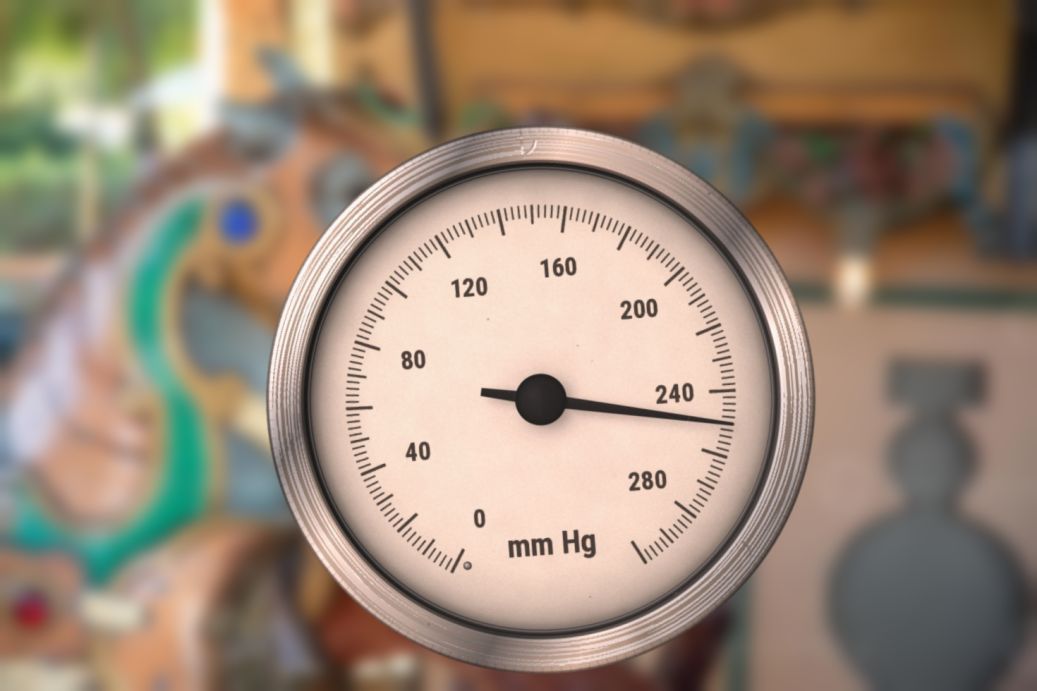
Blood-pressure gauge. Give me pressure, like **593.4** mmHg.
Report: **250** mmHg
